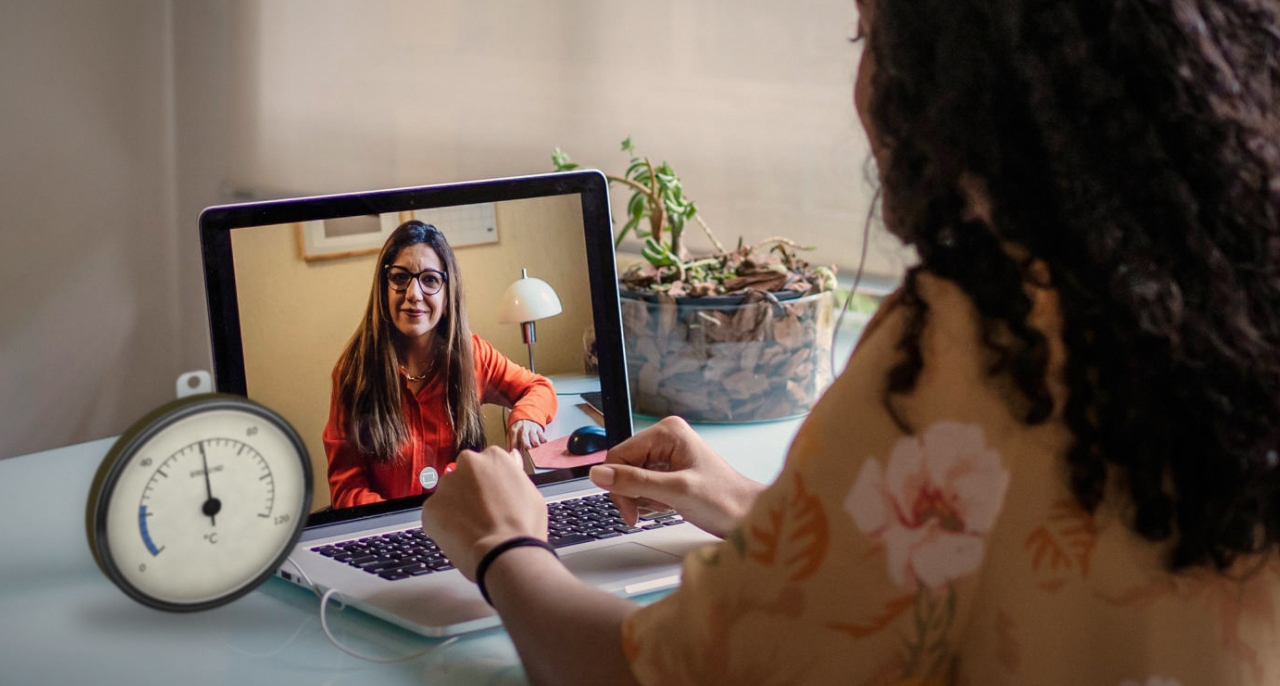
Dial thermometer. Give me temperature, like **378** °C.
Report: **60** °C
